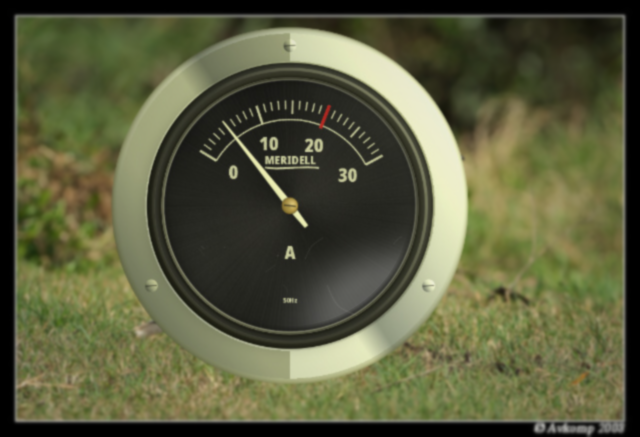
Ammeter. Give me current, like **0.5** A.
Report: **5** A
